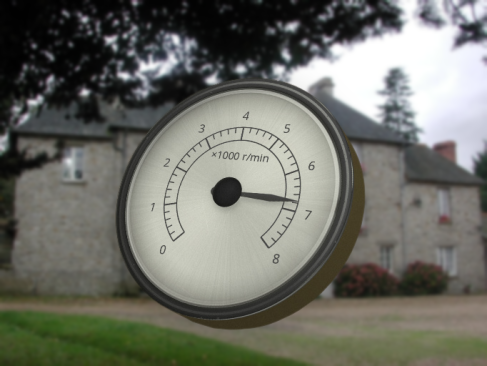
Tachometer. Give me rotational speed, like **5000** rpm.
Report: **6800** rpm
